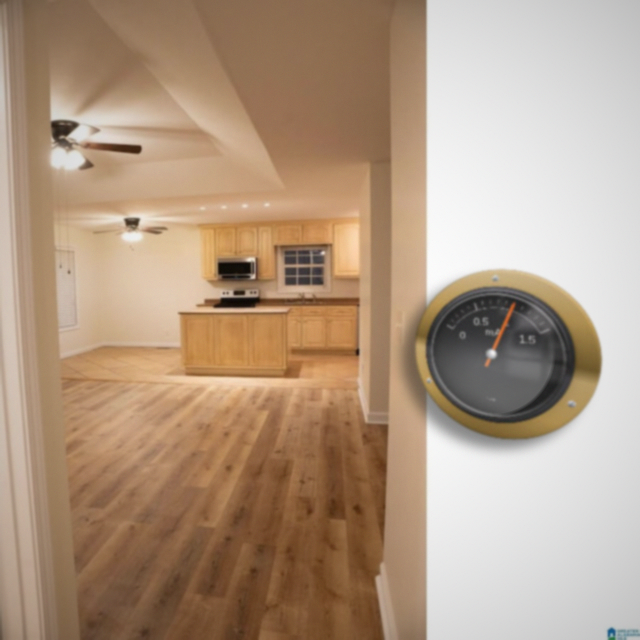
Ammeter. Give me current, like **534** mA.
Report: **1** mA
